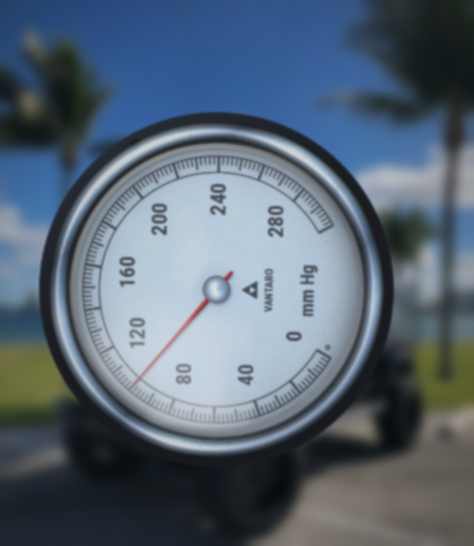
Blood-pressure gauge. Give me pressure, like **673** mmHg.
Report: **100** mmHg
